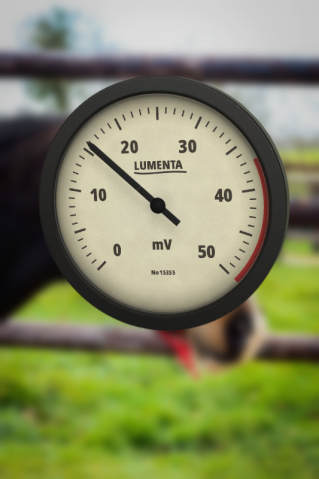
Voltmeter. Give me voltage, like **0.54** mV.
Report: **16** mV
